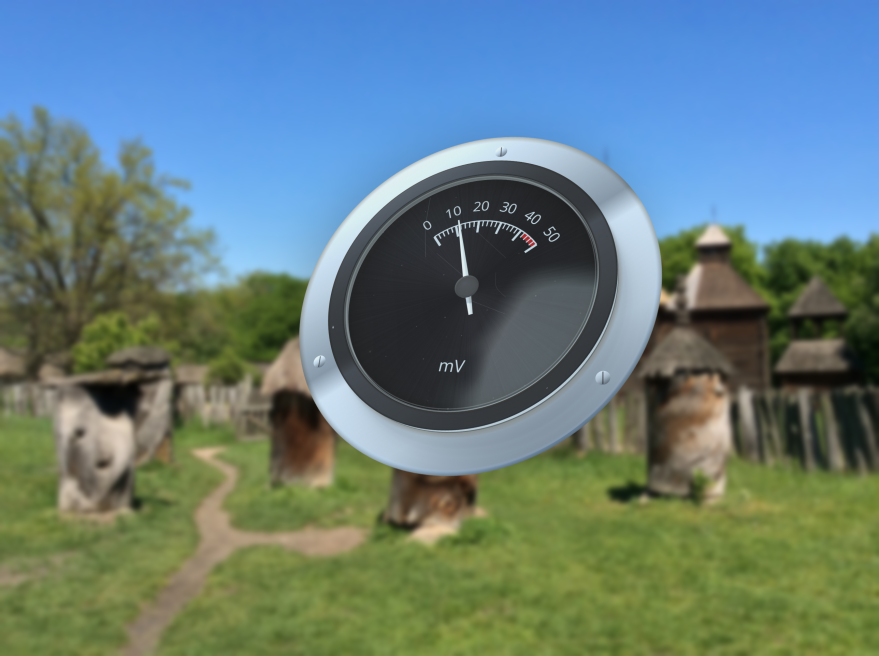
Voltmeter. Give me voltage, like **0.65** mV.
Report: **12** mV
